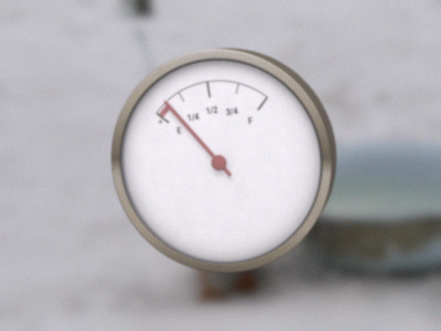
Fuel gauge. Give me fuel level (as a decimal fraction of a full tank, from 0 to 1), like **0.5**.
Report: **0.125**
